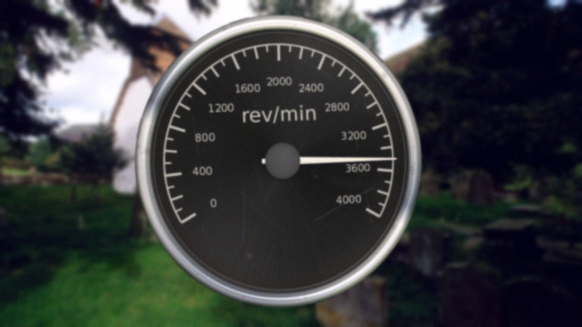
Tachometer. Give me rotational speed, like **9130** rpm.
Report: **3500** rpm
